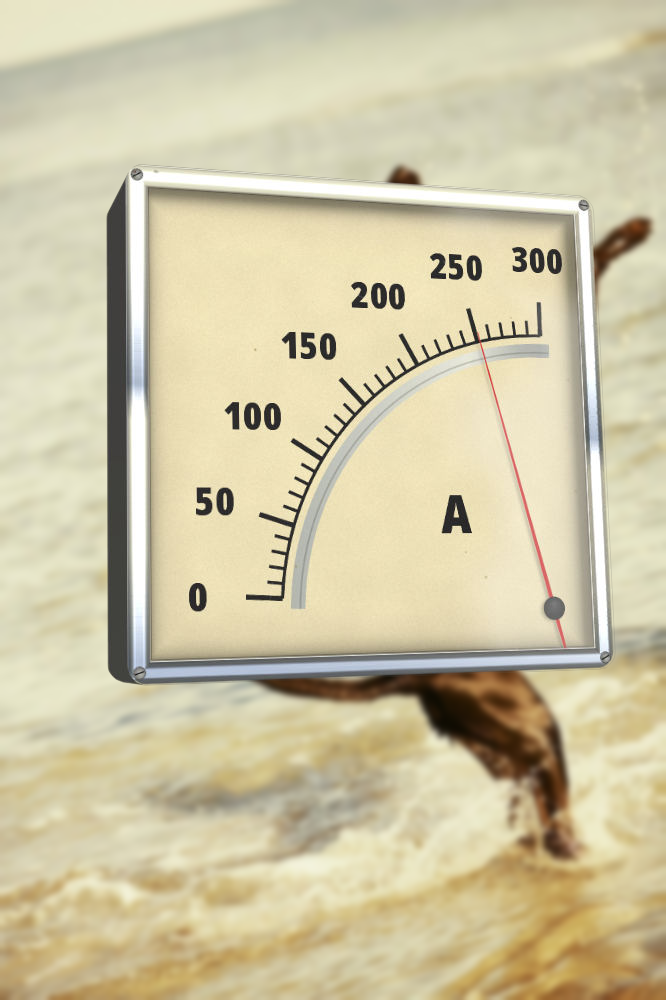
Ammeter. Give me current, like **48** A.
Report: **250** A
